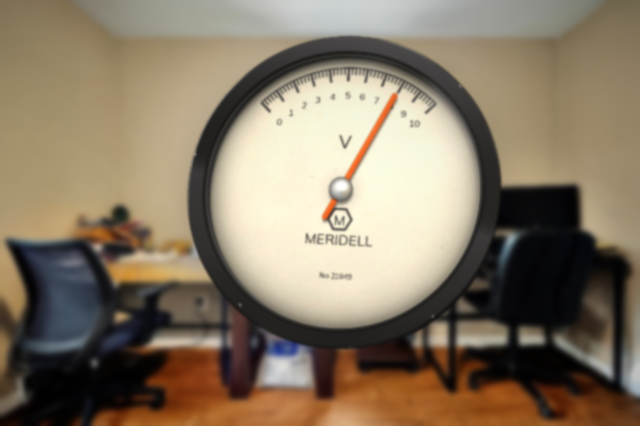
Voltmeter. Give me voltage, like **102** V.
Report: **8** V
